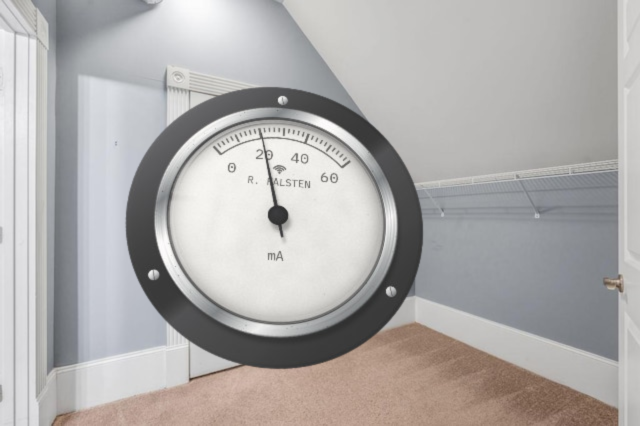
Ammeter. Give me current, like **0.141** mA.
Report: **20** mA
